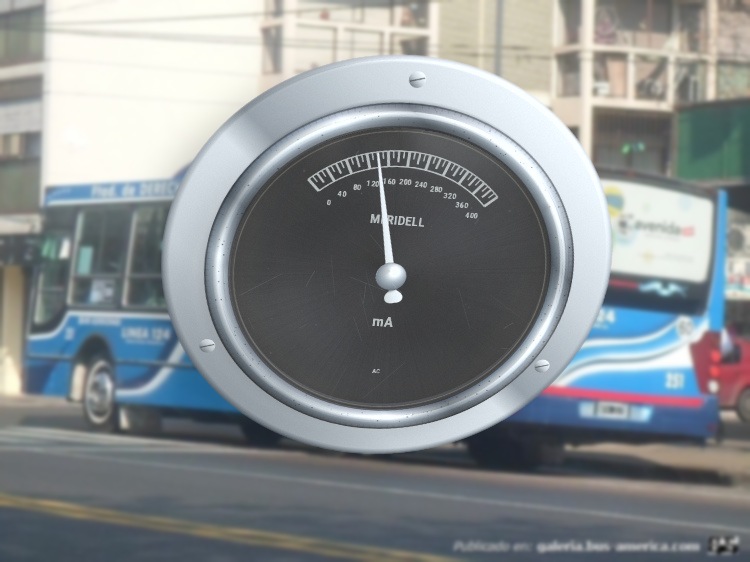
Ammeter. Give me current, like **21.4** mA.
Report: **140** mA
